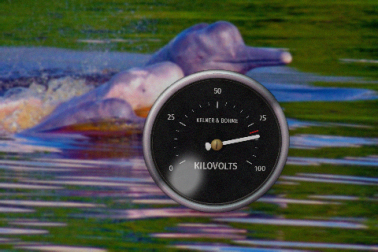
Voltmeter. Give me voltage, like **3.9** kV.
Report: **82.5** kV
